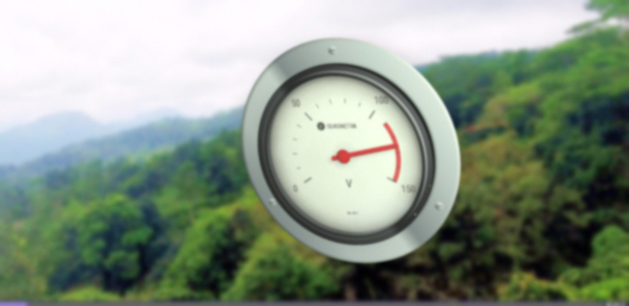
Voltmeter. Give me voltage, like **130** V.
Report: **125** V
